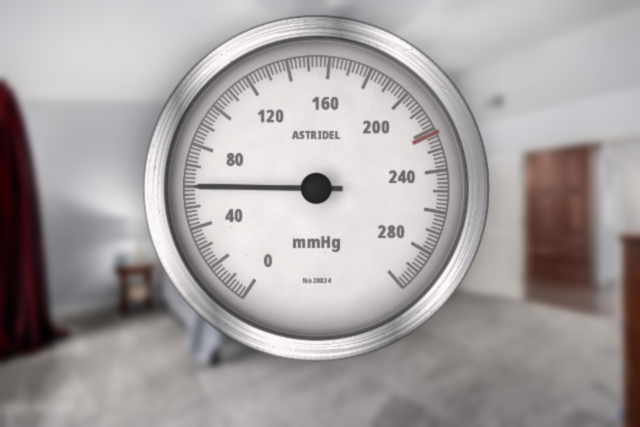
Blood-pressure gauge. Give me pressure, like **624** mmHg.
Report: **60** mmHg
